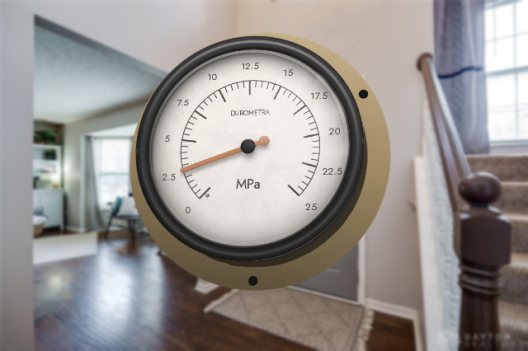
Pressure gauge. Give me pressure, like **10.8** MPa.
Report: **2.5** MPa
